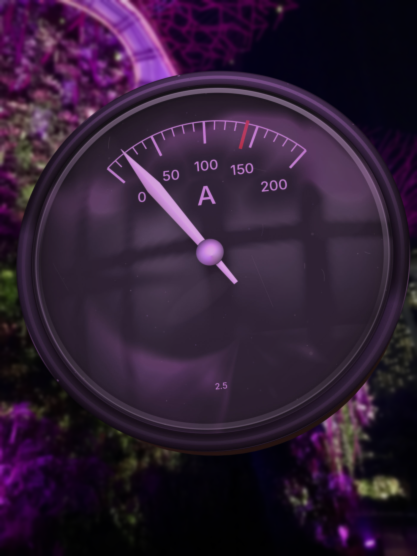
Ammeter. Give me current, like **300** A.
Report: **20** A
